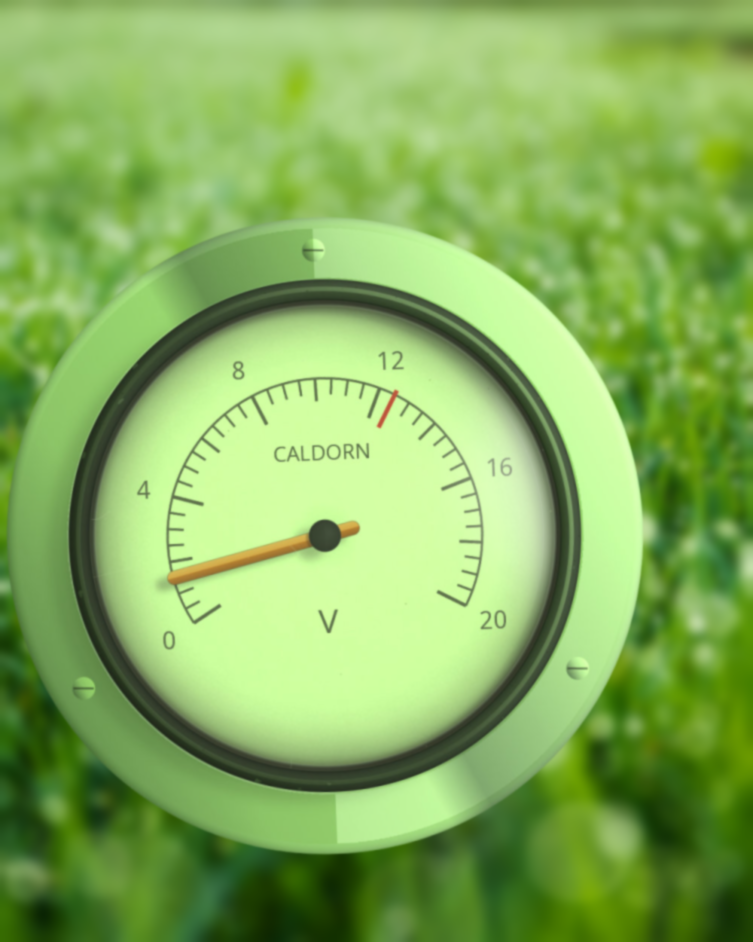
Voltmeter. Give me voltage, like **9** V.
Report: **1.5** V
